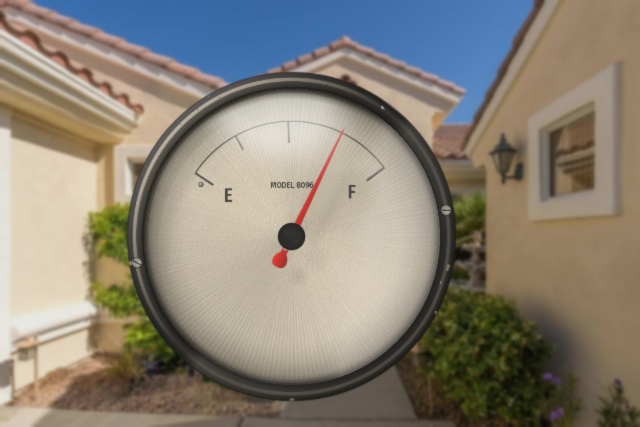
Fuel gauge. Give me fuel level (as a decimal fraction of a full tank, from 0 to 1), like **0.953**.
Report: **0.75**
